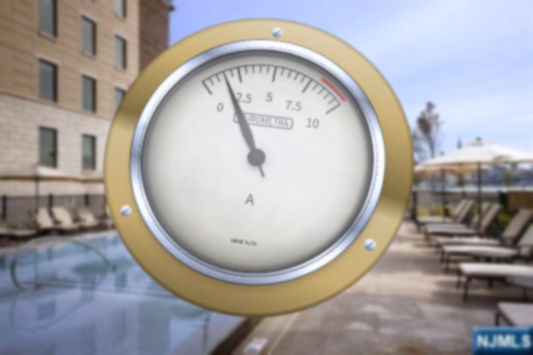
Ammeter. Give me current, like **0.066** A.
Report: **1.5** A
